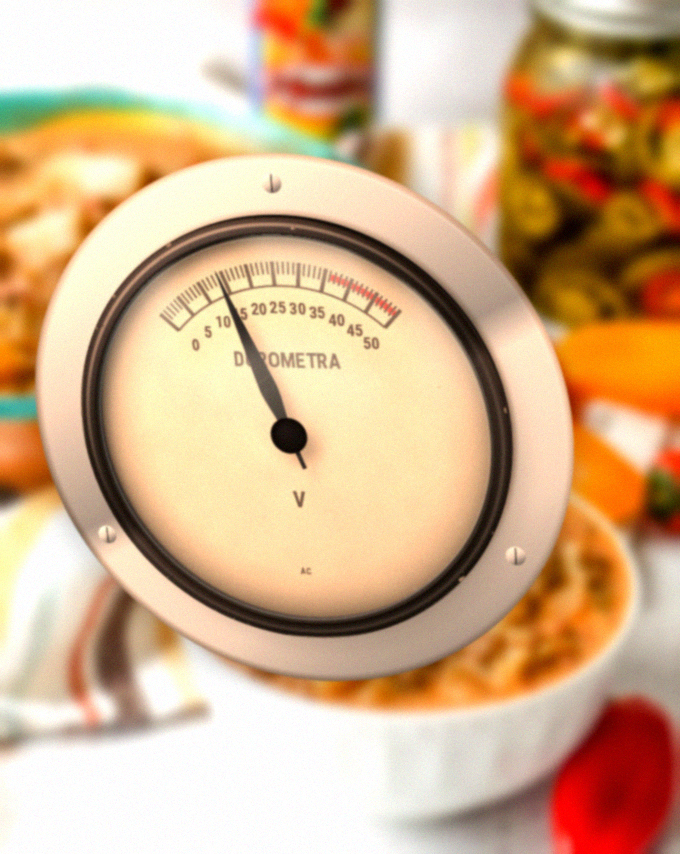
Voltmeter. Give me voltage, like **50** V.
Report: **15** V
